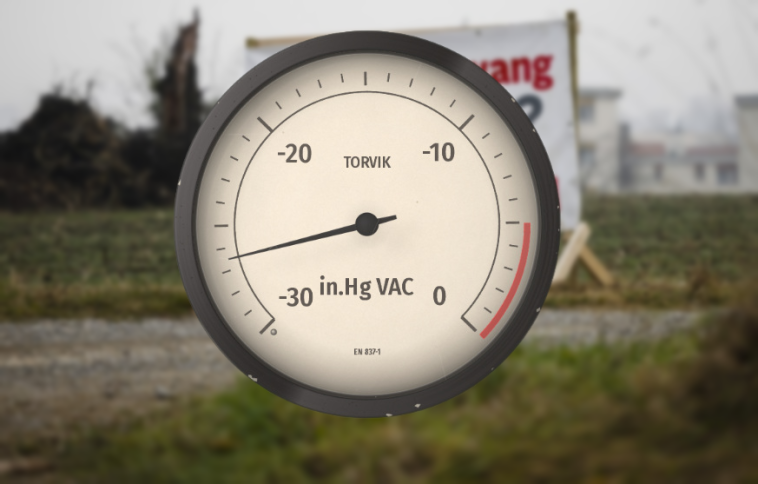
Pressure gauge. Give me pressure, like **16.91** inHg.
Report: **-26.5** inHg
